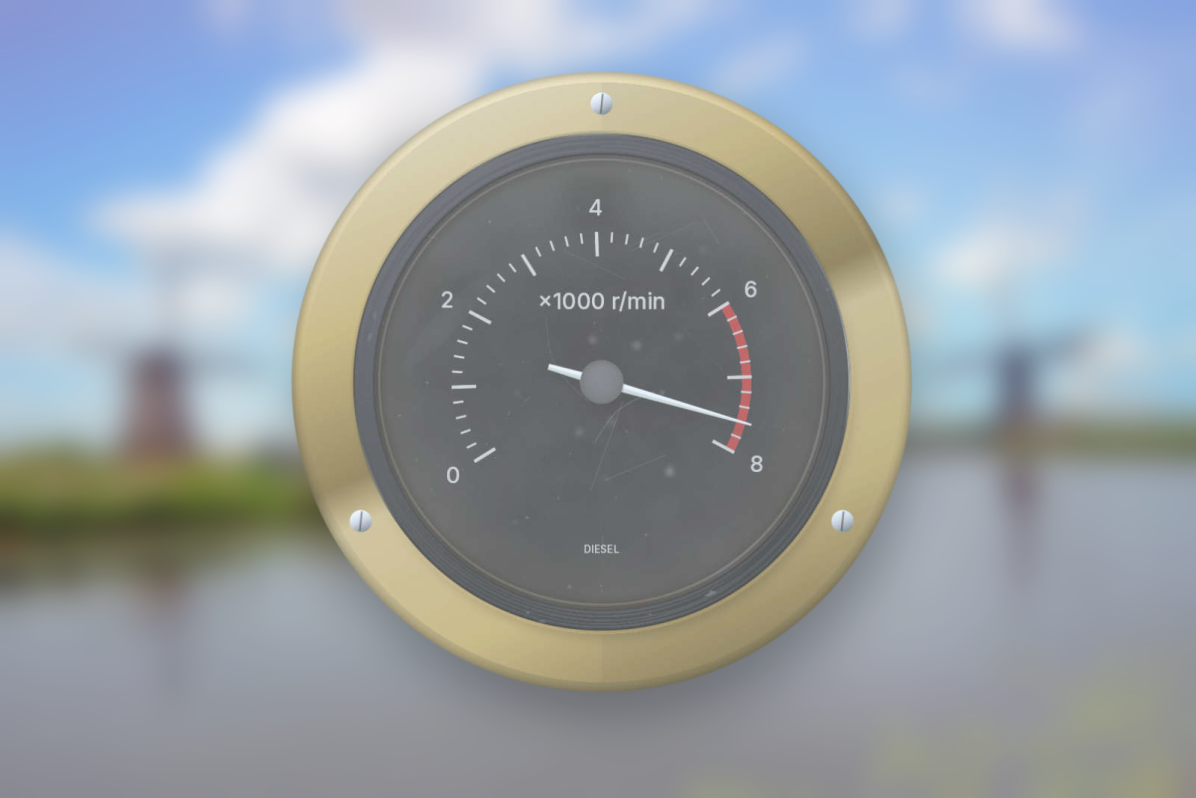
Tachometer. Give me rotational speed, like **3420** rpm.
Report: **7600** rpm
